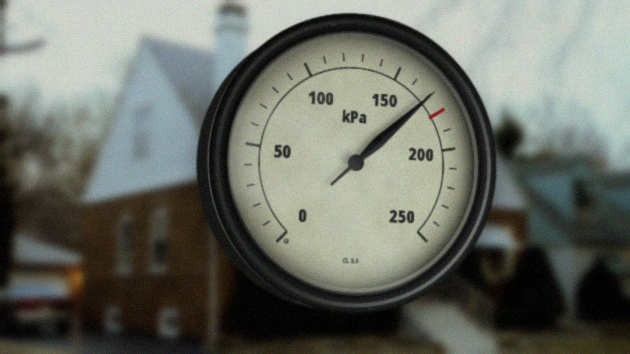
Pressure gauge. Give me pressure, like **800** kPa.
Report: **170** kPa
